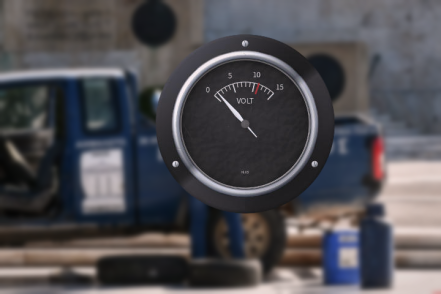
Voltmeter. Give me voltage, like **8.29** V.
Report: **1** V
